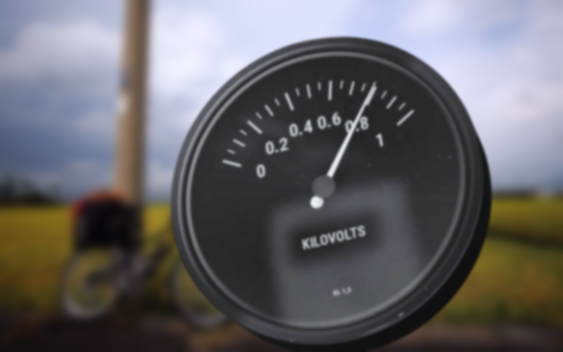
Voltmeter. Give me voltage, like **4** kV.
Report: **0.8** kV
